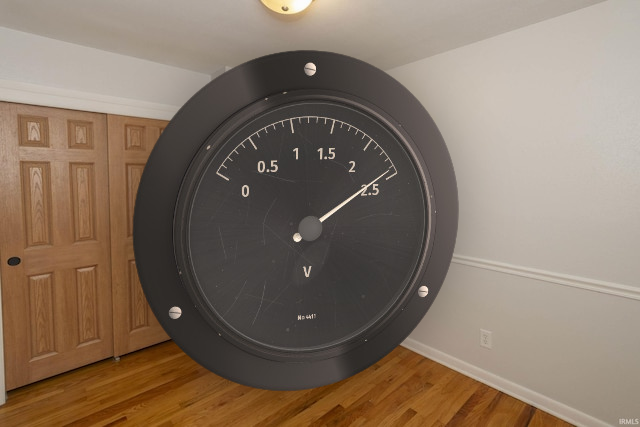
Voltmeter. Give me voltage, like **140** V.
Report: **2.4** V
